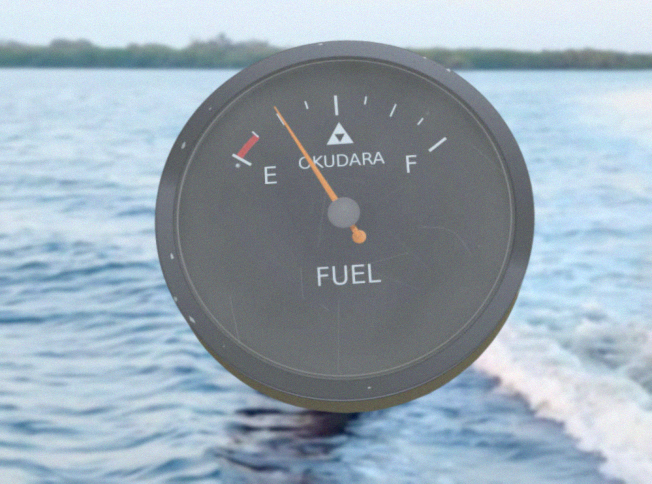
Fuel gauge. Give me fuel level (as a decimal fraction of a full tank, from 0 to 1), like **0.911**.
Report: **0.25**
